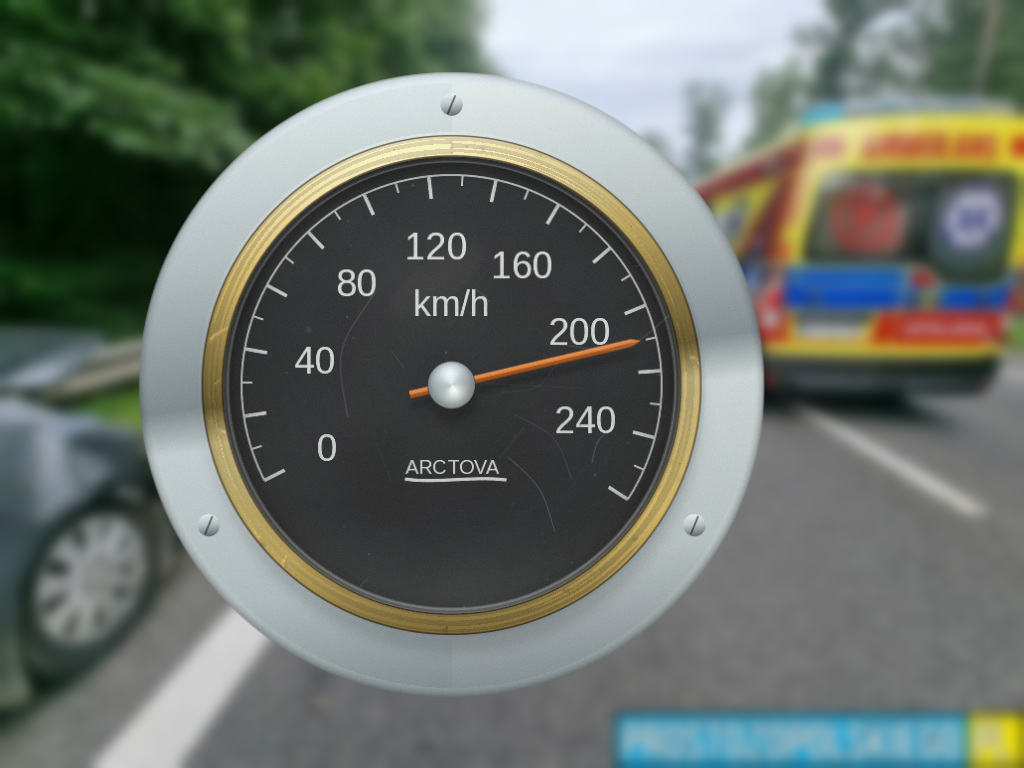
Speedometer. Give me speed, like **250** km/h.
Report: **210** km/h
